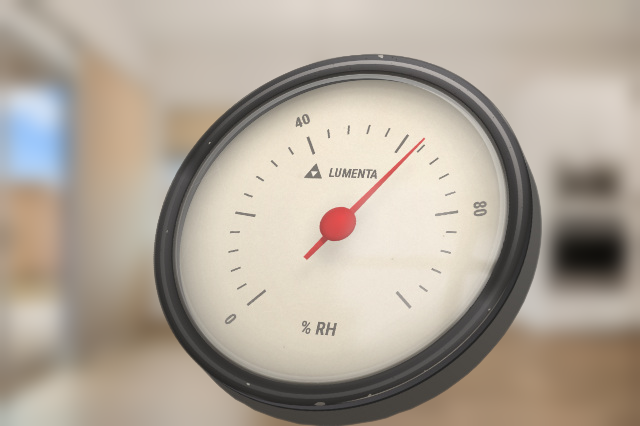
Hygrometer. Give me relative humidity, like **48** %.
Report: **64** %
